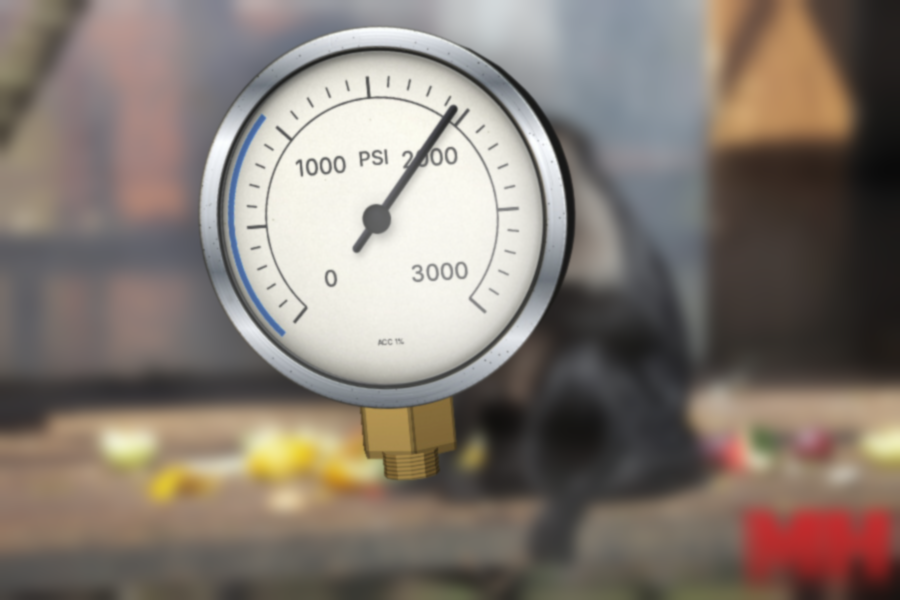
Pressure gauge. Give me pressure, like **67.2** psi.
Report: **1950** psi
